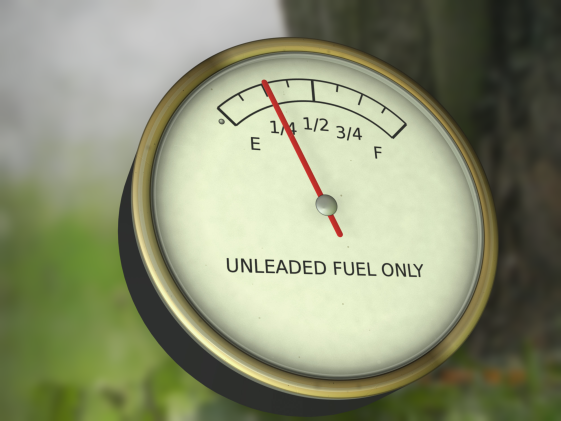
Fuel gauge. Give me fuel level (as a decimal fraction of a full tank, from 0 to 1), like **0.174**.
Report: **0.25**
